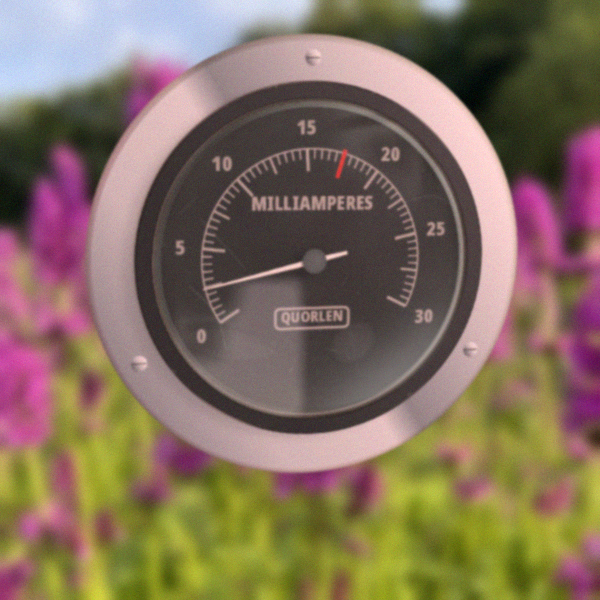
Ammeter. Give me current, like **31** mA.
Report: **2.5** mA
